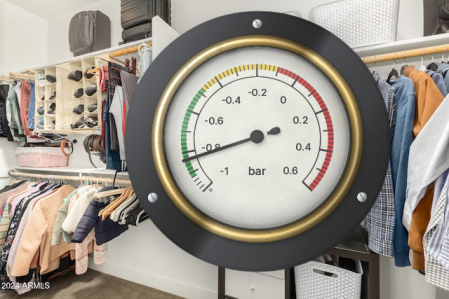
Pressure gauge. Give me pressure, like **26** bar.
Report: **-0.84** bar
